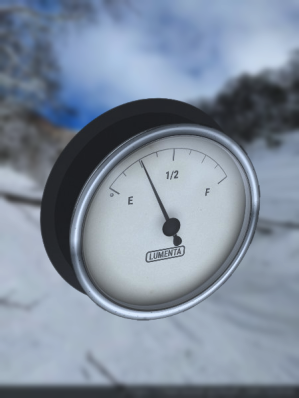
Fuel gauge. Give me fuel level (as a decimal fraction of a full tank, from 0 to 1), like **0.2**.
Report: **0.25**
